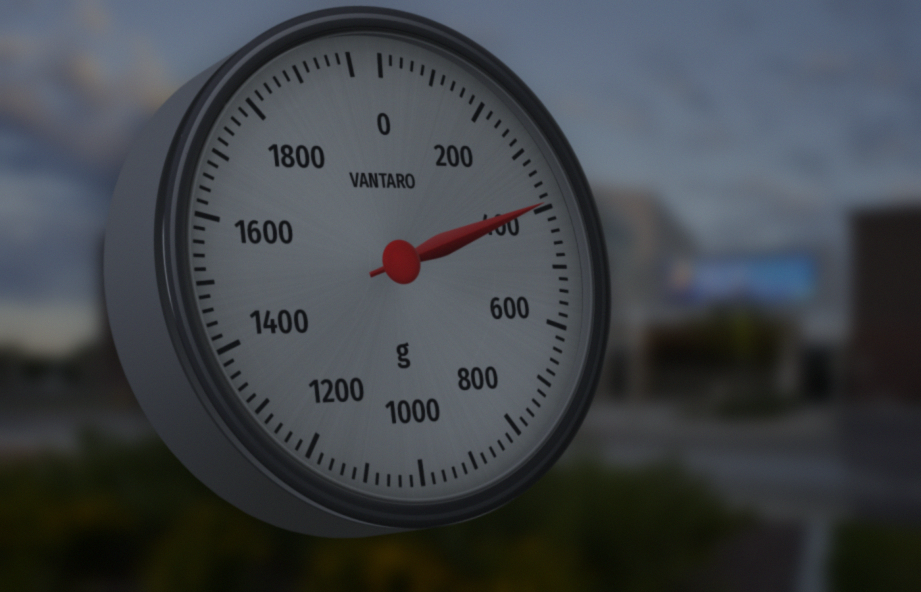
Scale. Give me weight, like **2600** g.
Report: **390** g
